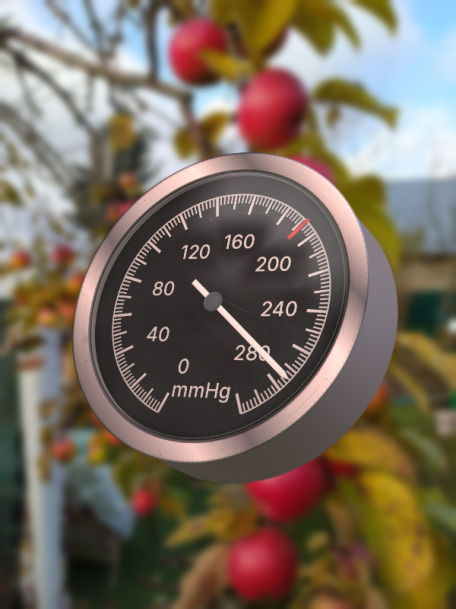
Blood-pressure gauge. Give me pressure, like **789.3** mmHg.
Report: **274** mmHg
